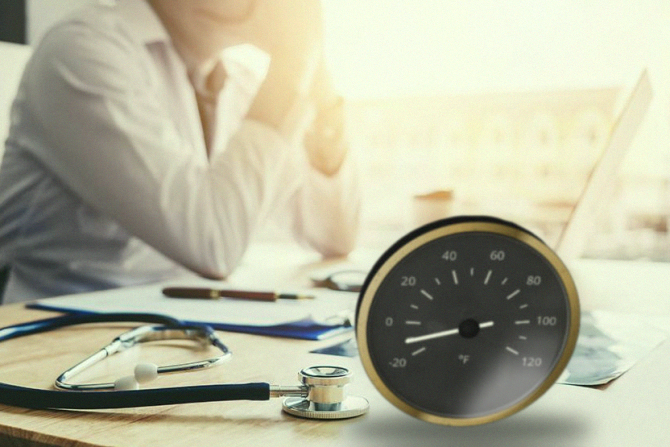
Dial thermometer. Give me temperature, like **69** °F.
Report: **-10** °F
